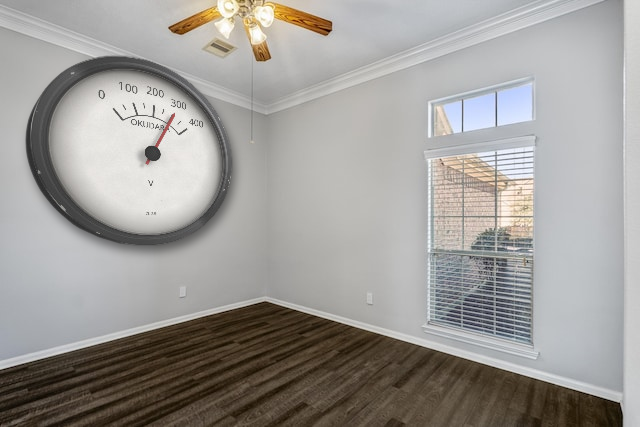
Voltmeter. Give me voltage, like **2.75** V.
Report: **300** V
